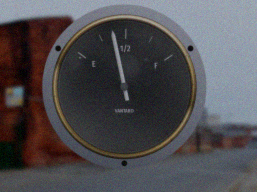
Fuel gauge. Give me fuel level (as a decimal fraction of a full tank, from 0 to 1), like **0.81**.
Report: **0.375**
